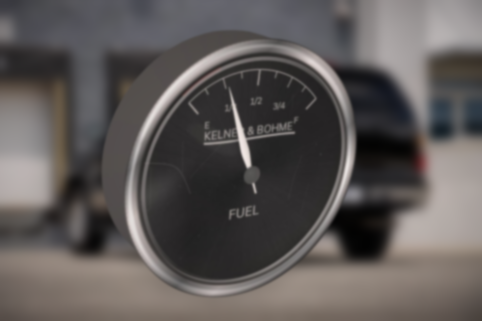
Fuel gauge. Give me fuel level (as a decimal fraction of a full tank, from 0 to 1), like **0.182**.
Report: **0.25**
